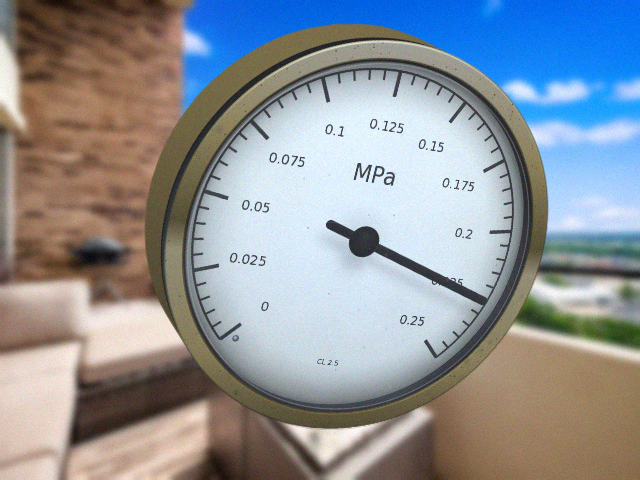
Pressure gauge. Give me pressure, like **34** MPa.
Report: **0.225** MPa
